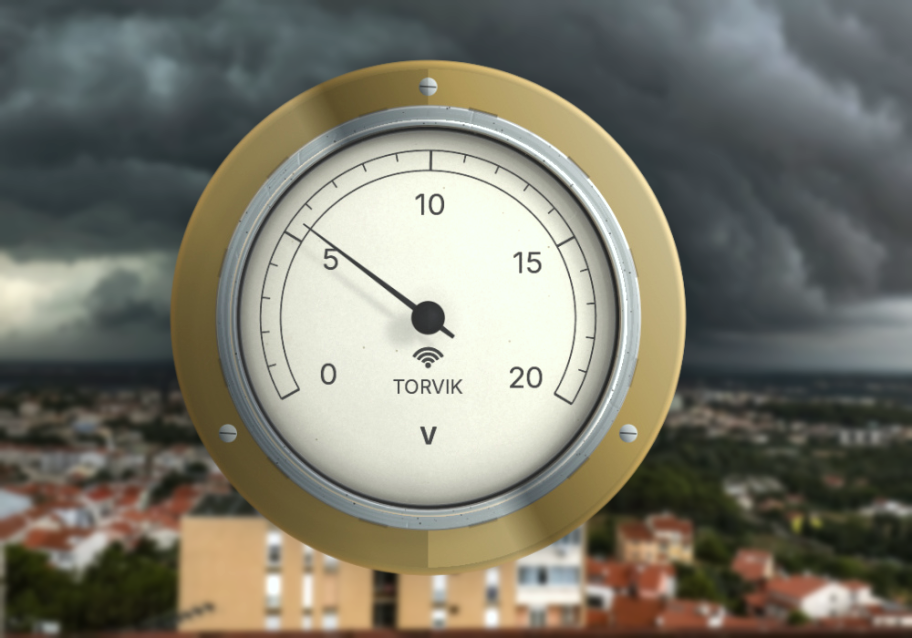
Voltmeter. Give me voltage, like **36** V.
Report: **5.5** V
